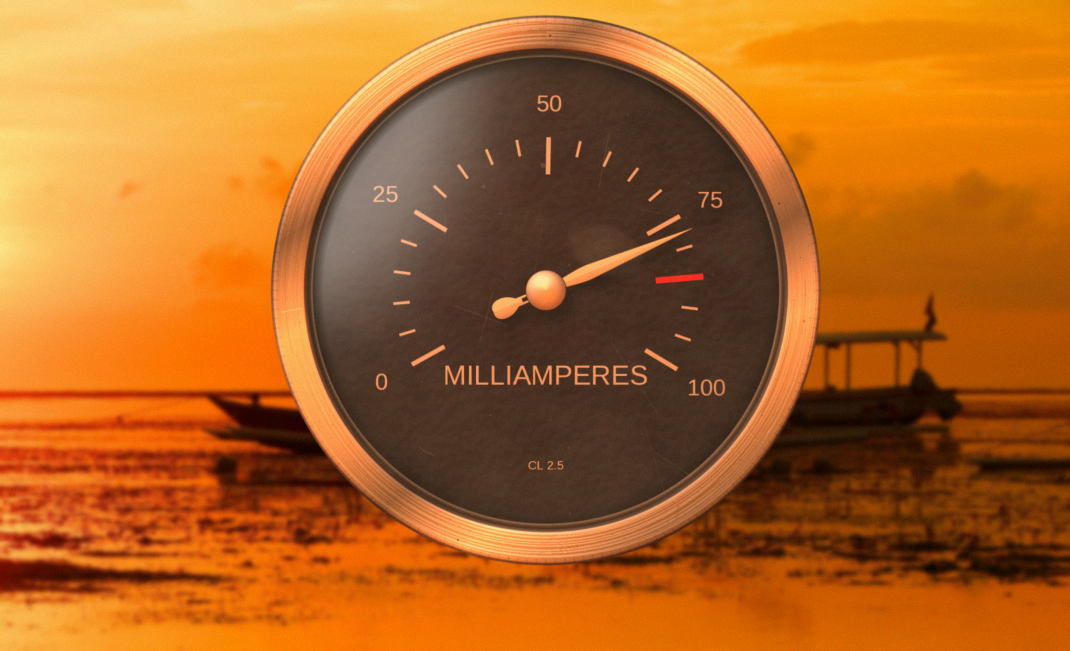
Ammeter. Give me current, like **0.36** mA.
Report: **77.5** mA
